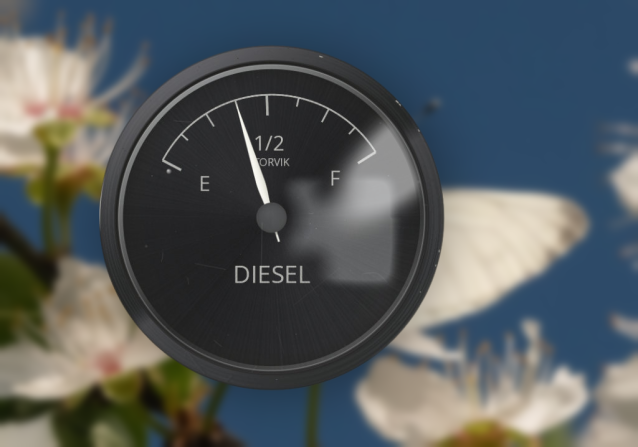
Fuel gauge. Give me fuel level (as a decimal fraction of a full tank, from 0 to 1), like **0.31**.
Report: **0.375**
